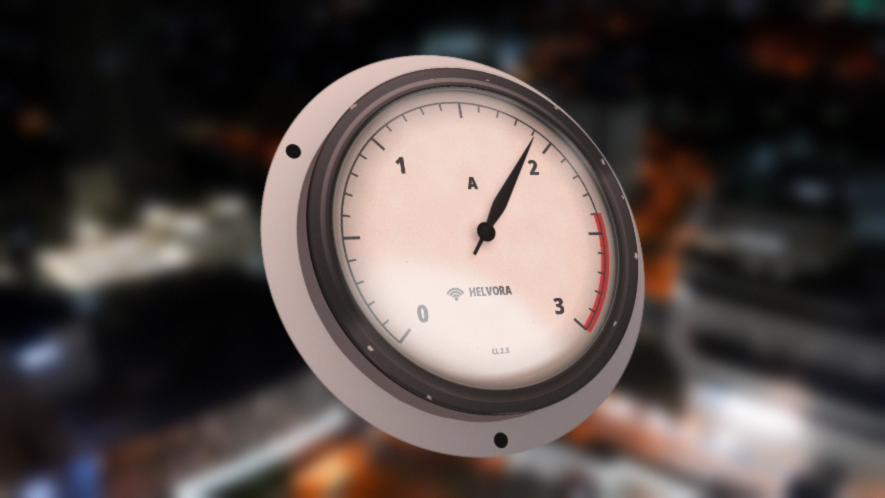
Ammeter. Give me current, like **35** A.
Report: **1.9** A
